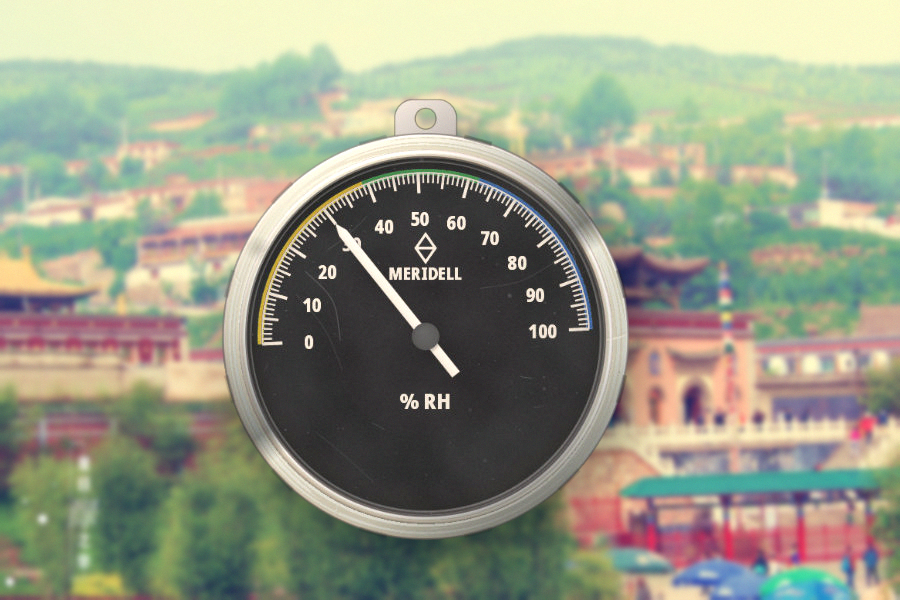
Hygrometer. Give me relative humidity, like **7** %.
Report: **30** %
